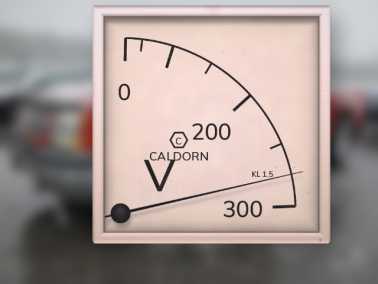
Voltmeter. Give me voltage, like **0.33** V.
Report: **275** V
